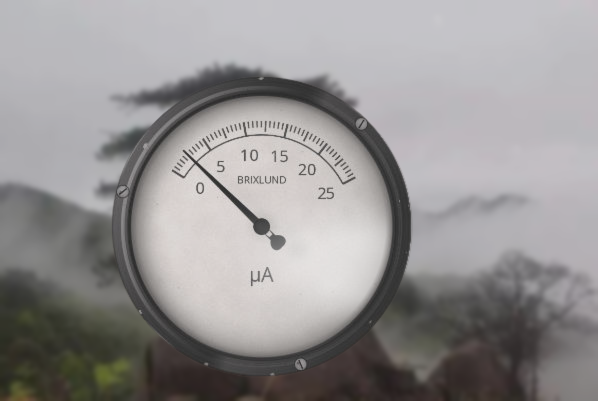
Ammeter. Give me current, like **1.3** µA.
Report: **2.5** µA
